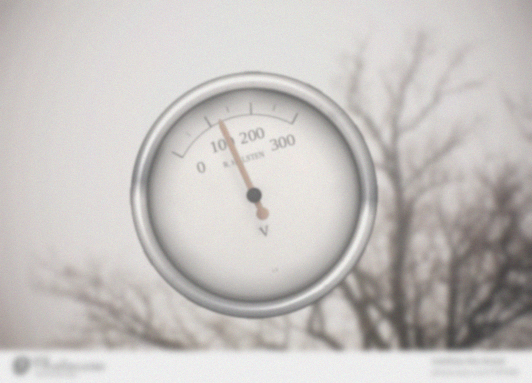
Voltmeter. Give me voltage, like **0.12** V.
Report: **125** V
